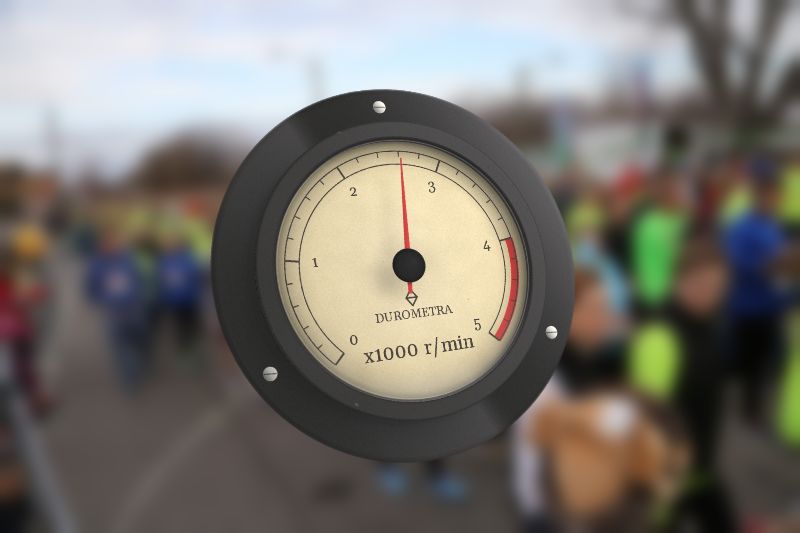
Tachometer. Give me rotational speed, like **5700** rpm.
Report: **2600** rpm
